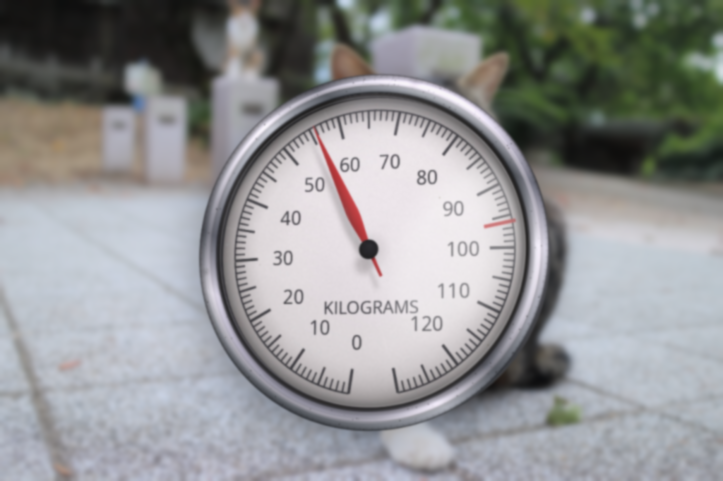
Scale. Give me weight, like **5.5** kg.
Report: **56** kg
